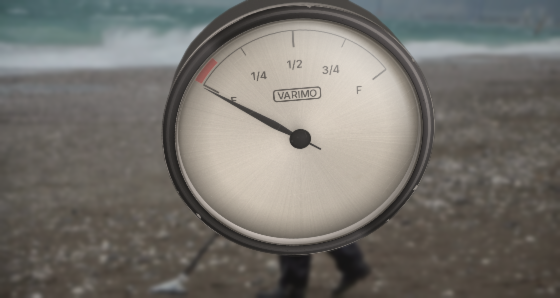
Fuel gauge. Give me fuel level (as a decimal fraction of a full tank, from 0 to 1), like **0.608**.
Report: **0**
